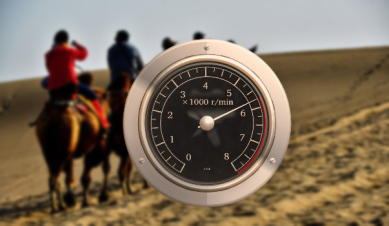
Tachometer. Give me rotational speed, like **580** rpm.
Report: **5750** rpm
